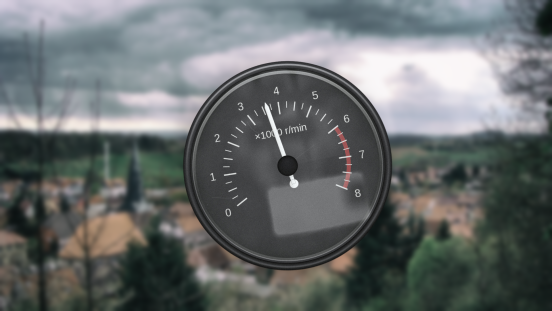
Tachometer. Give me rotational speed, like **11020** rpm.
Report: **3625** rpm
